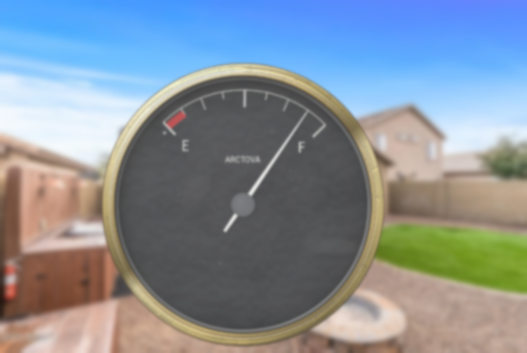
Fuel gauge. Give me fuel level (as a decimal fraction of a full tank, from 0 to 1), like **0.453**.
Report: **0.875**
